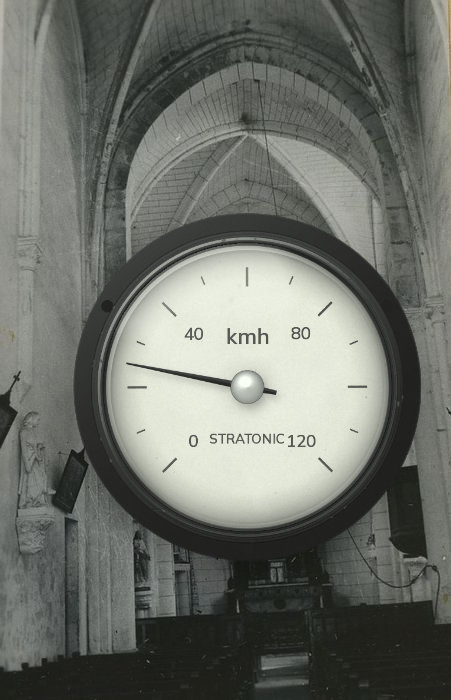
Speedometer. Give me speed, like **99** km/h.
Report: **25** km/h
